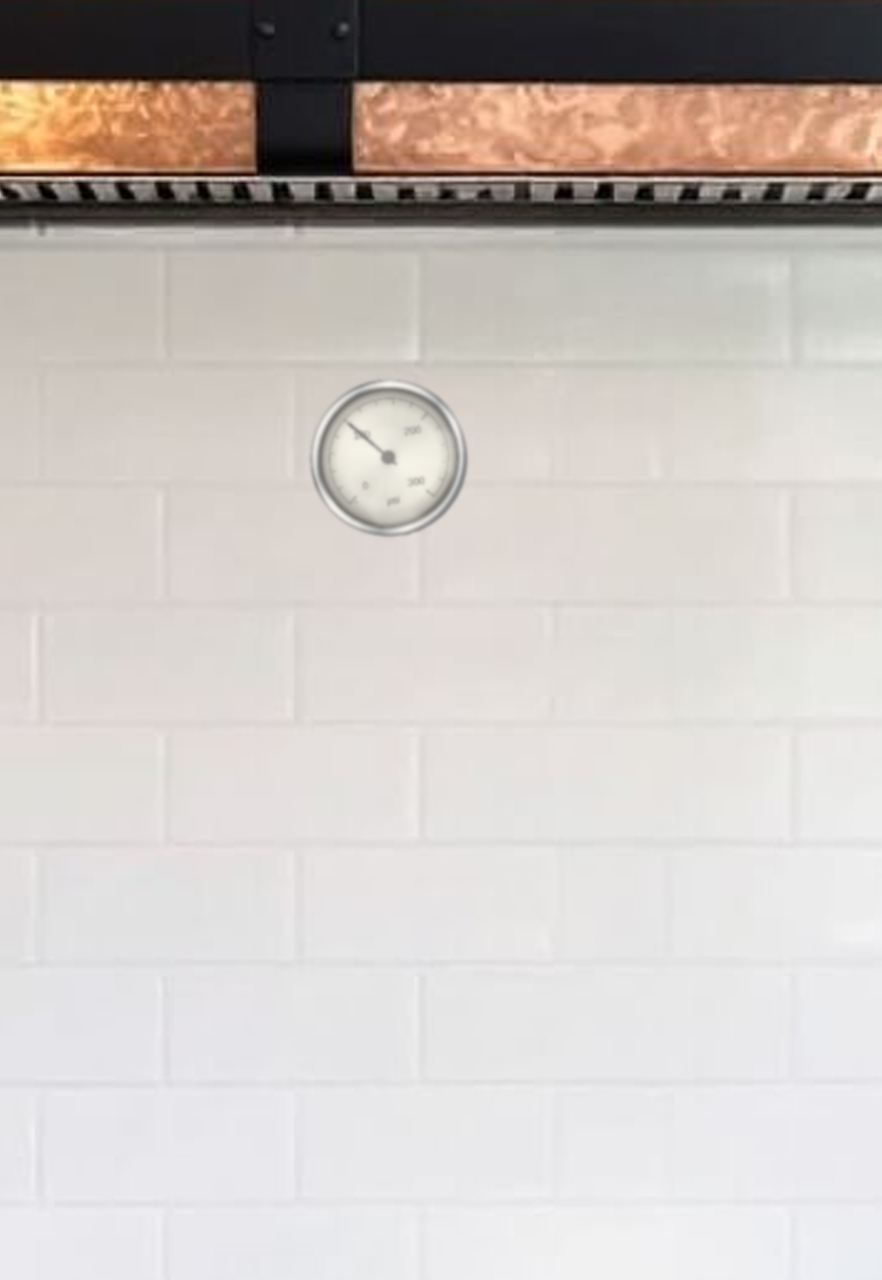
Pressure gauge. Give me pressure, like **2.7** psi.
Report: **100** psi
